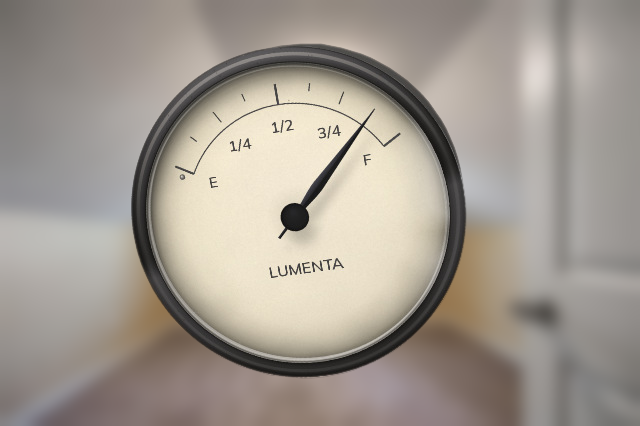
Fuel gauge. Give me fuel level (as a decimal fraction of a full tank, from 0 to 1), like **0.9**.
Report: **0.875**
